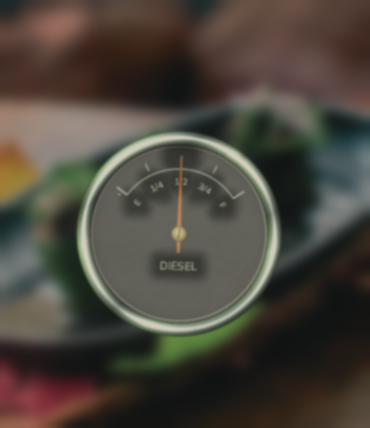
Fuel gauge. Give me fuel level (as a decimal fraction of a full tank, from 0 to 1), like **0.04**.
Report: **0.5**
